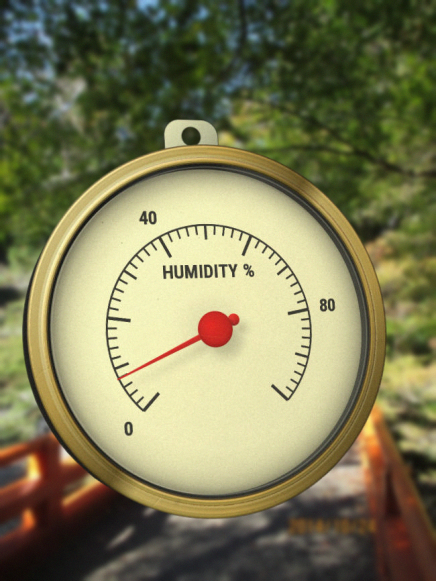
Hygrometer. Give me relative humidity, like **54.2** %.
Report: **8** %
